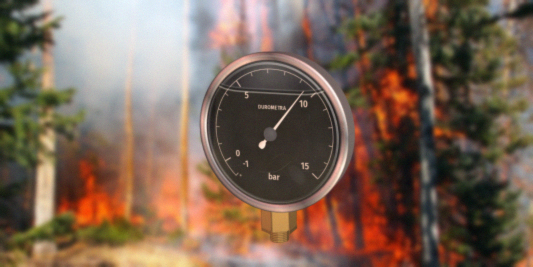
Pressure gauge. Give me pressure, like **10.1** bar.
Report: **9.5** bar
